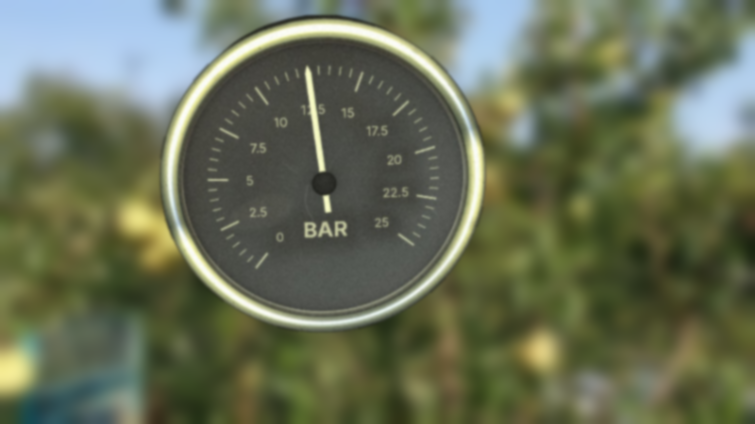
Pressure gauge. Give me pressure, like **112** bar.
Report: **12.5** bar
